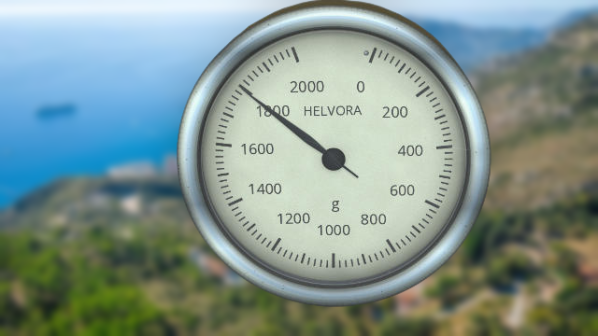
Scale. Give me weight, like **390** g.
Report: **1800** g
